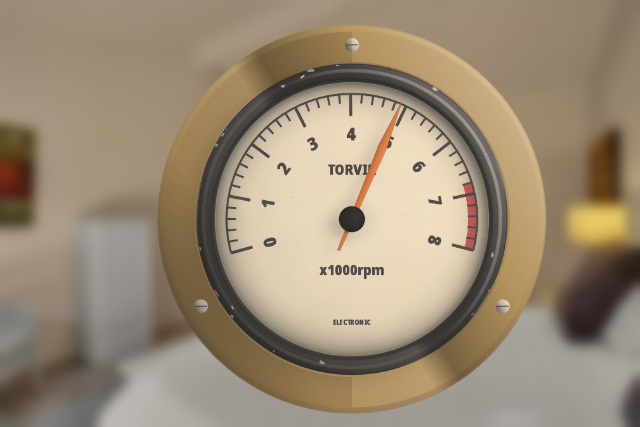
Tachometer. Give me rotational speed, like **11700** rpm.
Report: **4900** rpm
